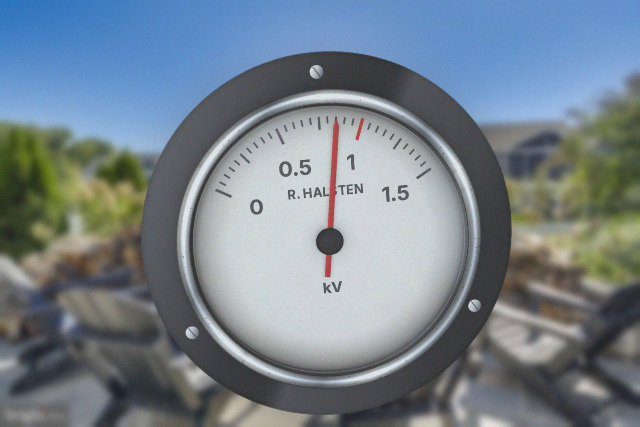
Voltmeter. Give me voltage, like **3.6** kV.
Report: **0.85** kV
